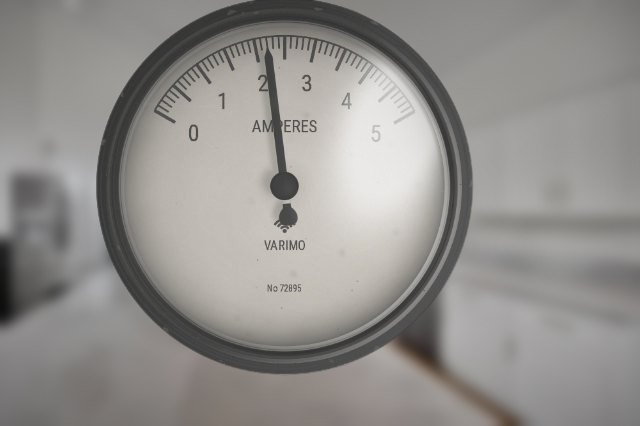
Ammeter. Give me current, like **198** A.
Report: **2.2** A
